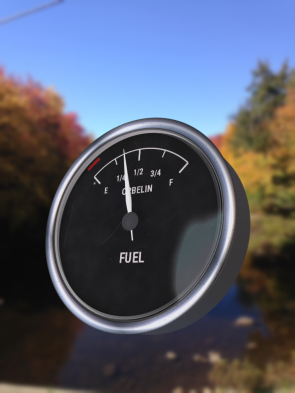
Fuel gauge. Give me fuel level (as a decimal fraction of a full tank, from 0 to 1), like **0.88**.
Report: **0.375**
